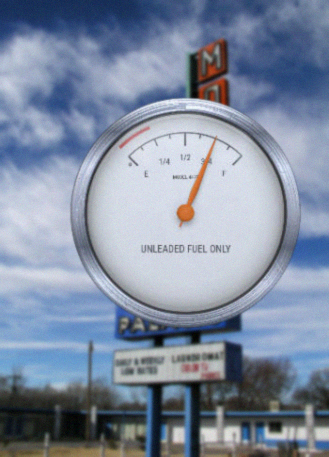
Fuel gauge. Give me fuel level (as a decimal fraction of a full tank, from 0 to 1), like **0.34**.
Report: **0.75**
